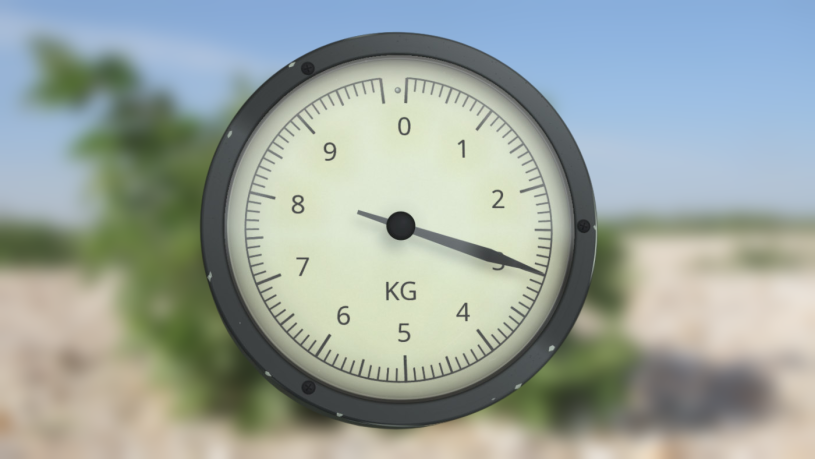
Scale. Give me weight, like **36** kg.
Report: **3** kg
